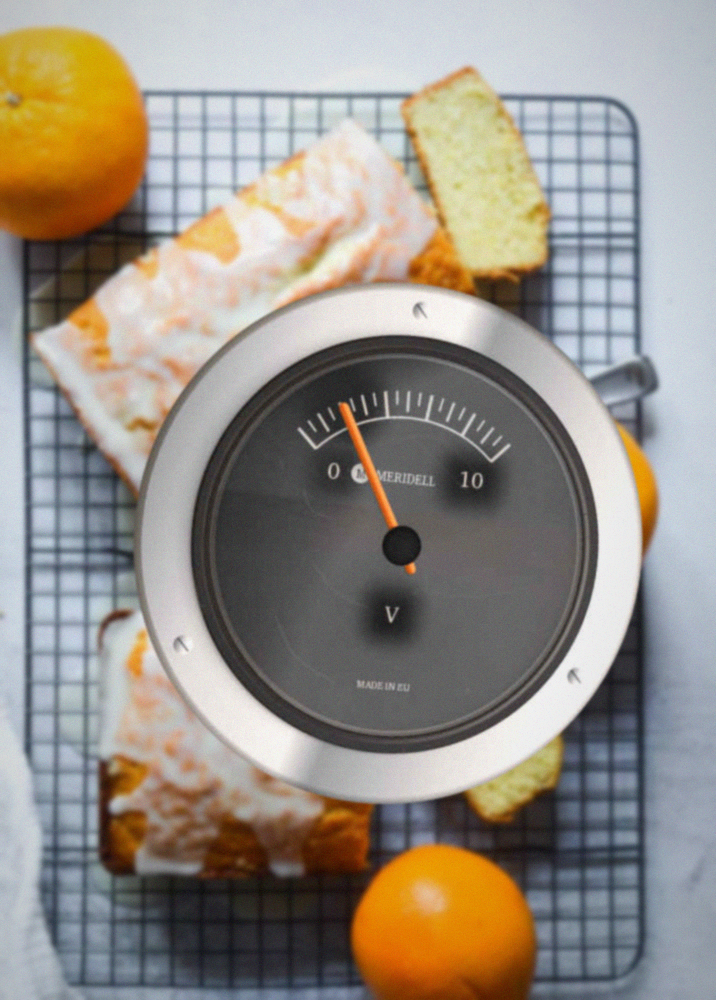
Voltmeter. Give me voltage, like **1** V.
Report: **2** V
